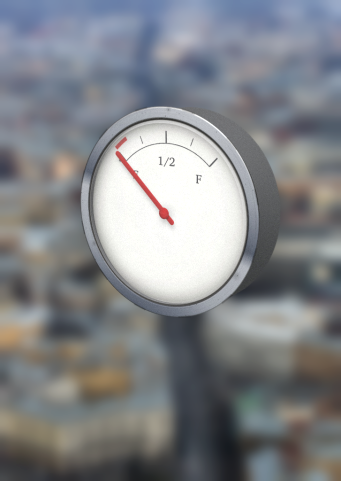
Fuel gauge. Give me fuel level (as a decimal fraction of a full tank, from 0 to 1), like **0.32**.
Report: **0**
